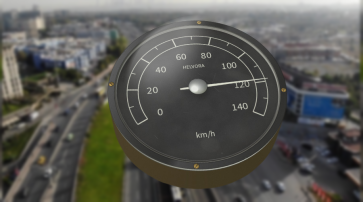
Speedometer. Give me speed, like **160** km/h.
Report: **120** km/h
